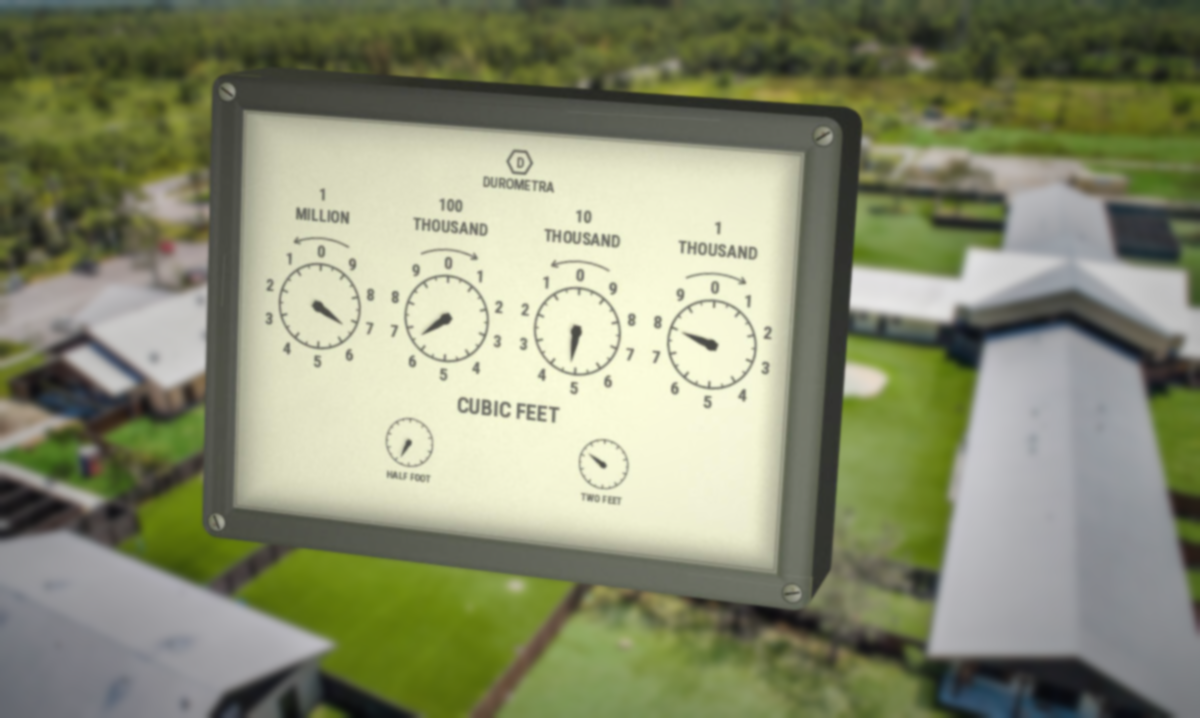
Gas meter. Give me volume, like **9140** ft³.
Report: **664800** ft³
